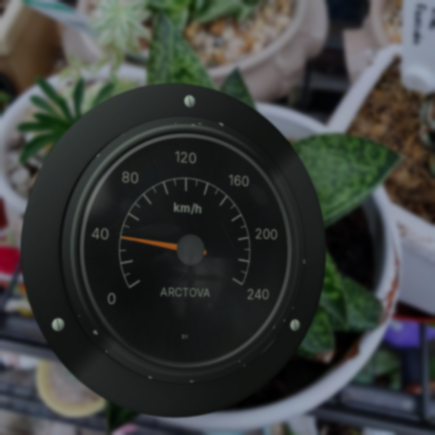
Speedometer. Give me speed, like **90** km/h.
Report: **40** km/h
